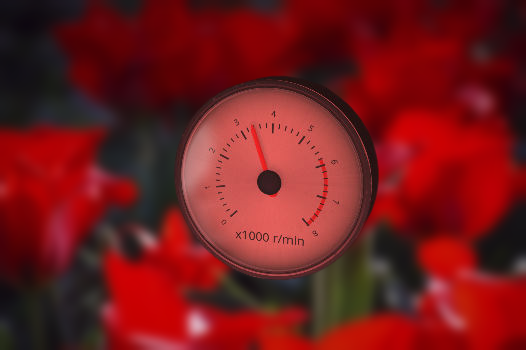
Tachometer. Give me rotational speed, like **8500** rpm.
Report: **3400** rpm
